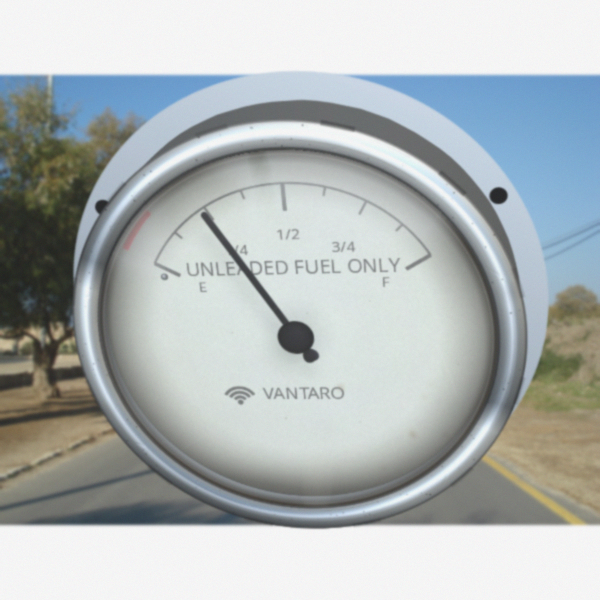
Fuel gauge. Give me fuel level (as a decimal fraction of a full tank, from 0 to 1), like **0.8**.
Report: **0.25**
